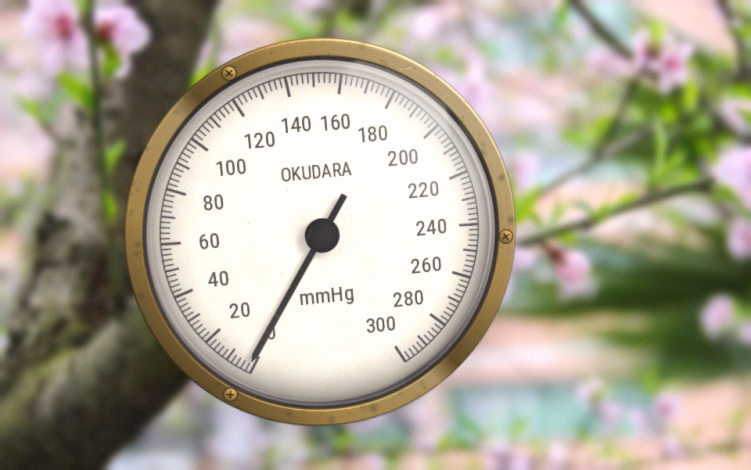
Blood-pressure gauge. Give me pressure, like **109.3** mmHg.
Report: **2** mmHg
